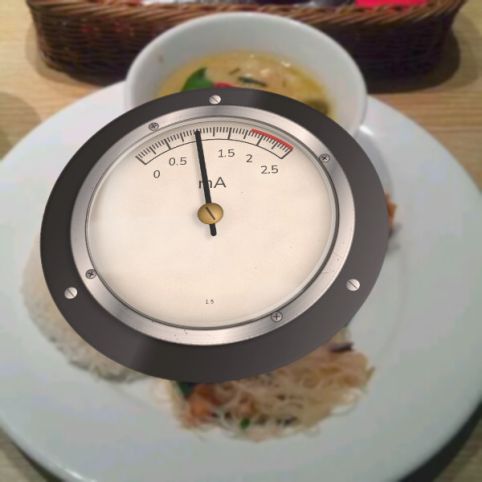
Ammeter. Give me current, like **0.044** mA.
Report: **1** mA
